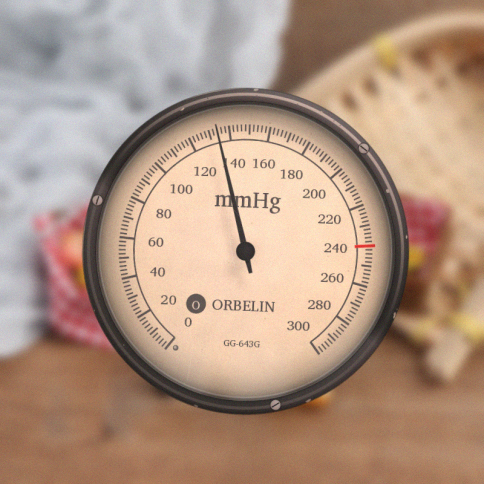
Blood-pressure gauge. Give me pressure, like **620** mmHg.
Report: **134** mmHg
